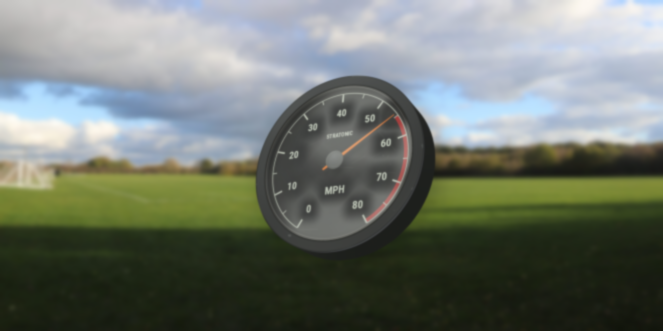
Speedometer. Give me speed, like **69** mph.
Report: **55** mph
